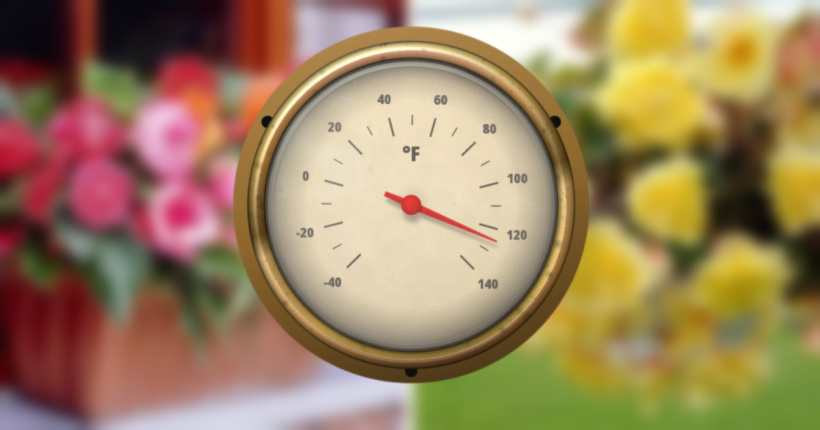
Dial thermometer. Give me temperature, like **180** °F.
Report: **125** °F
